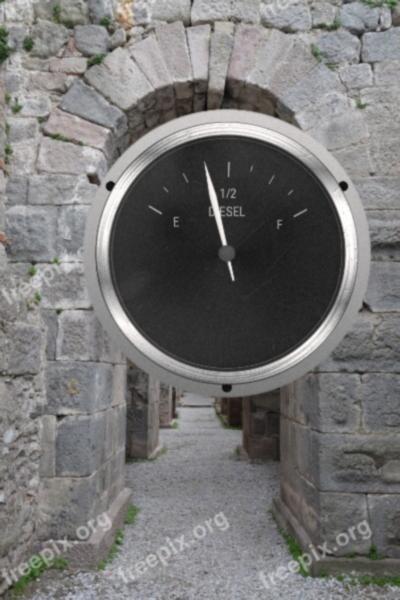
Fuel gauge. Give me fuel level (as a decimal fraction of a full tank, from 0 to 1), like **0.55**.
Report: **0.375**
